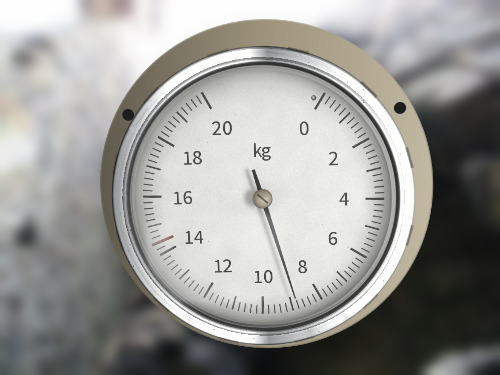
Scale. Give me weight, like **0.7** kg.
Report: **8.8** kg
